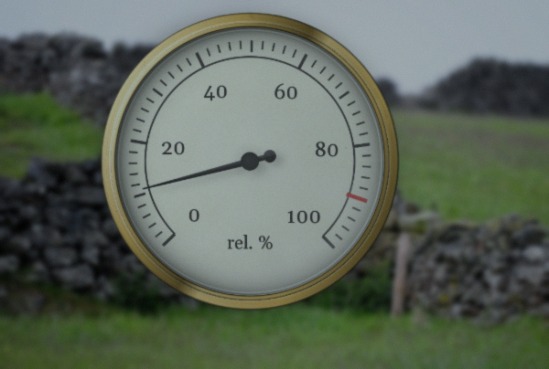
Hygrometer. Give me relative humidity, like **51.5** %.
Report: **11** %
